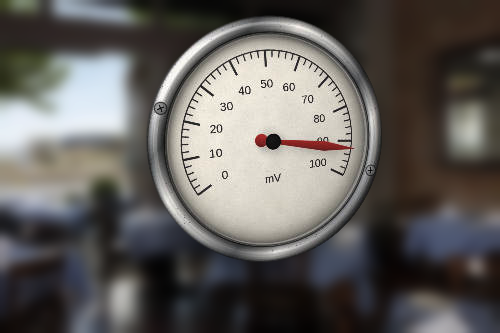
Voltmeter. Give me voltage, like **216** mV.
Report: **92** mV
